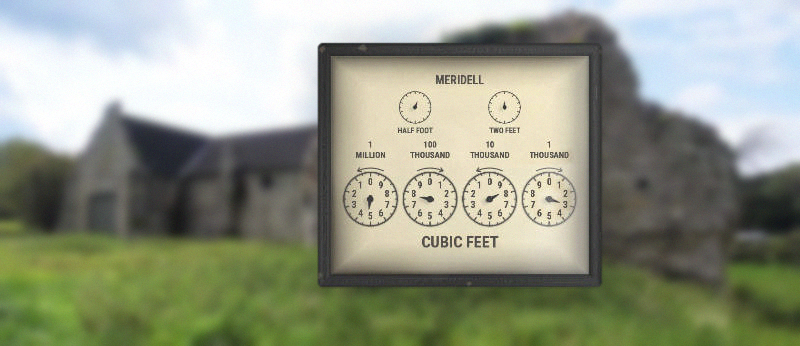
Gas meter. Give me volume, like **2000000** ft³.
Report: **478300** ft³
